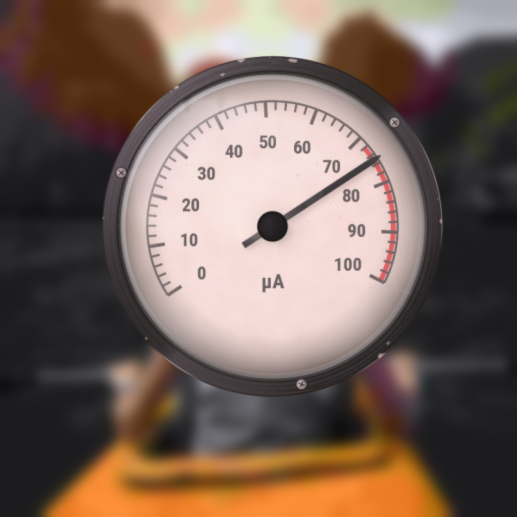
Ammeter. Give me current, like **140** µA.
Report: **75** µA
